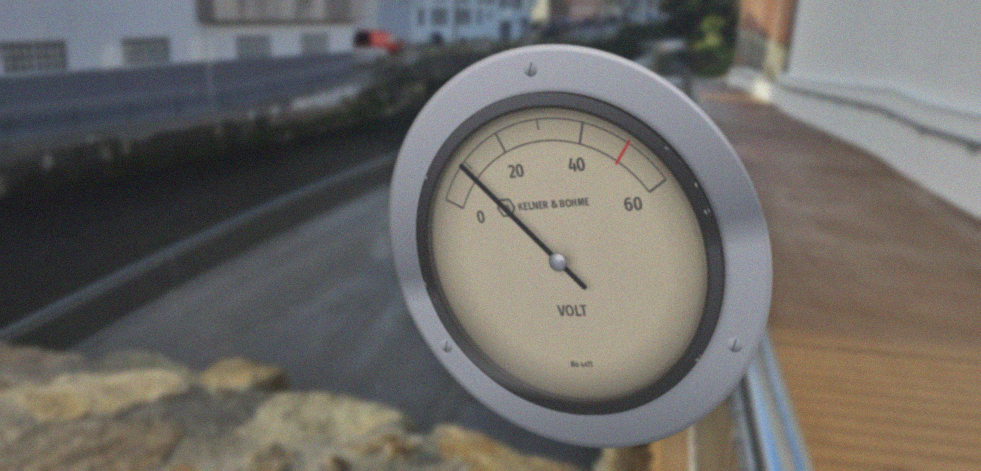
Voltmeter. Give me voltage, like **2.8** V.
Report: **10** V
